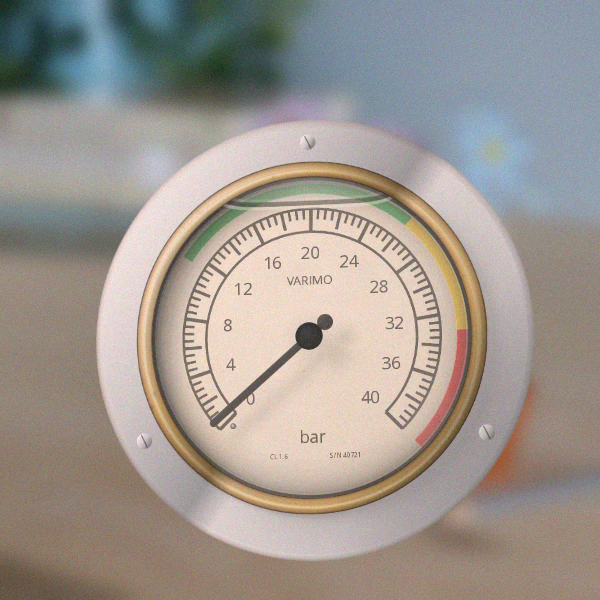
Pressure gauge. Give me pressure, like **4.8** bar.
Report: **0.5** bar
